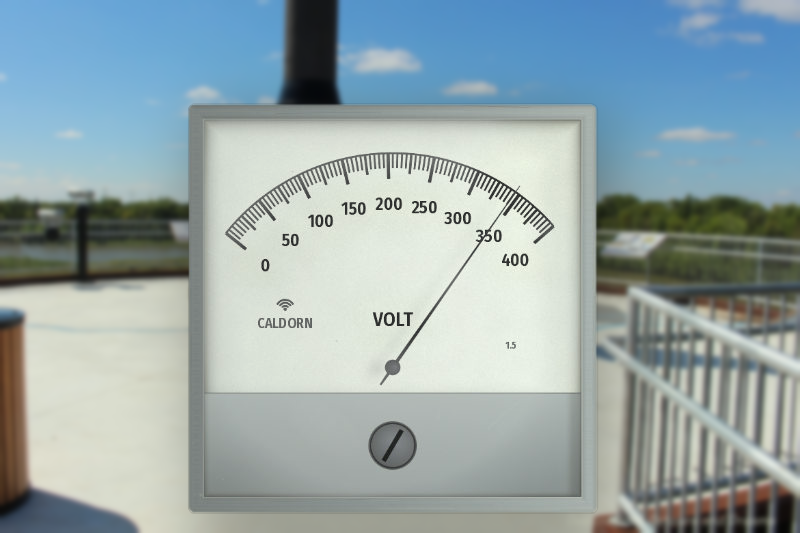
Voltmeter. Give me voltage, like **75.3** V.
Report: **345** V
